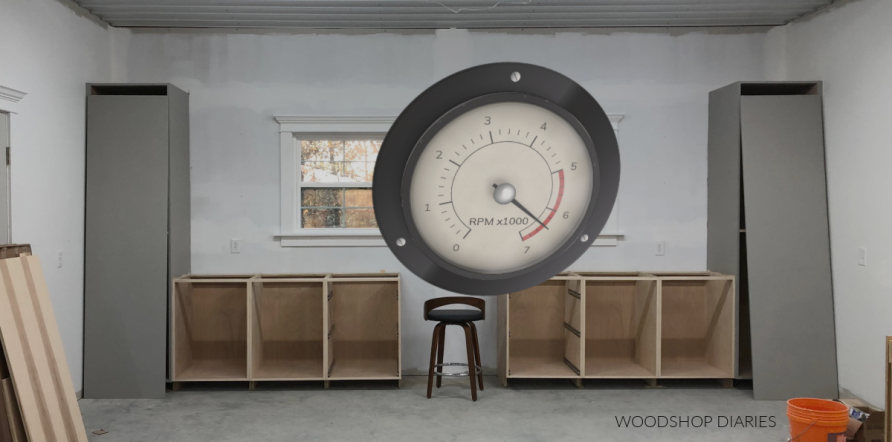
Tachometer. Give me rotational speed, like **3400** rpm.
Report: **6400** rpm
